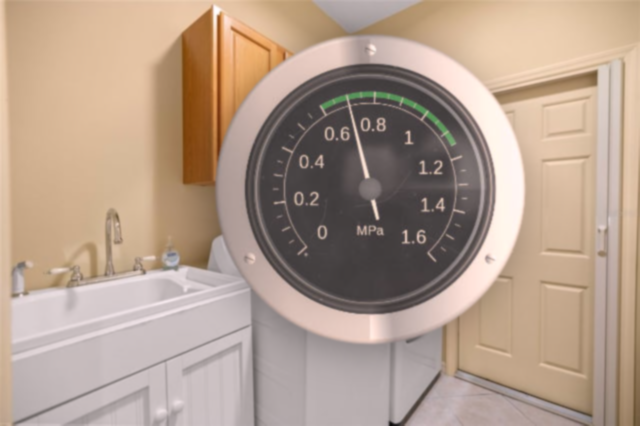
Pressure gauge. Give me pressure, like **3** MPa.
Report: **0.7** MPa
